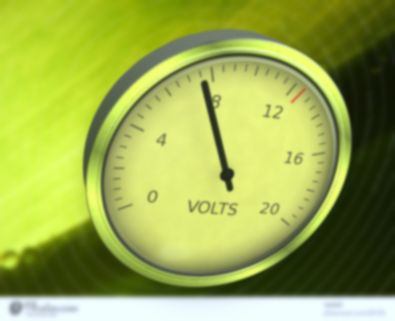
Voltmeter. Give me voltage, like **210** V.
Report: **7.5** V
